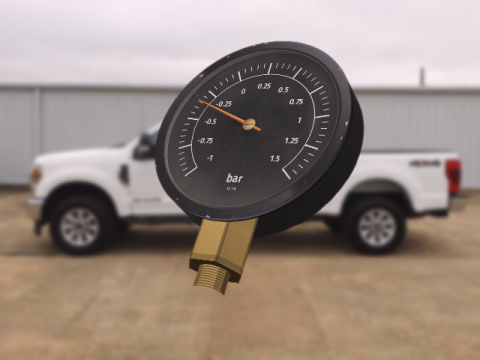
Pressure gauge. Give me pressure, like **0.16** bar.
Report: **-0.35** bar
